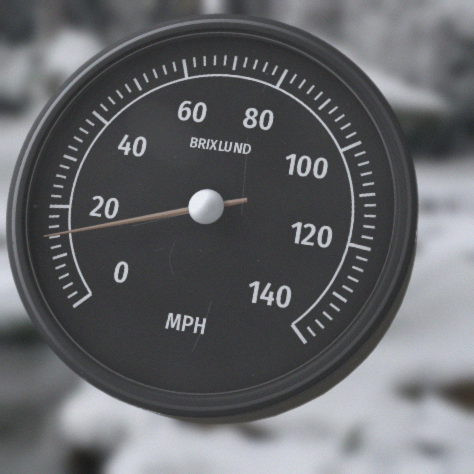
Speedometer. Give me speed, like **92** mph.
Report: **14** mph
